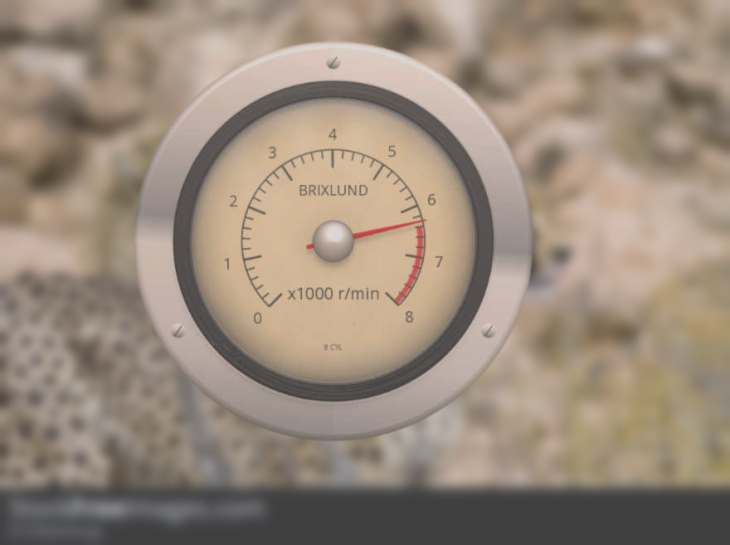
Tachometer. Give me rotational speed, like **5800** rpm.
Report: **6300** rpm
